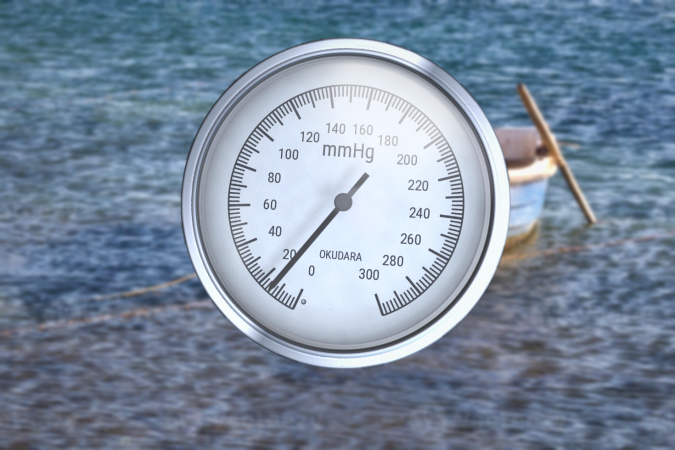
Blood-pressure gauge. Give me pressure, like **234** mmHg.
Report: **14** mmHg
